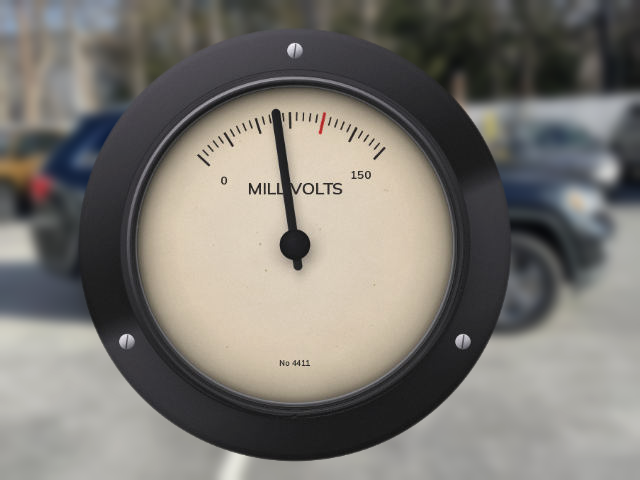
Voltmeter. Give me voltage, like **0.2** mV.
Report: **65** mV
